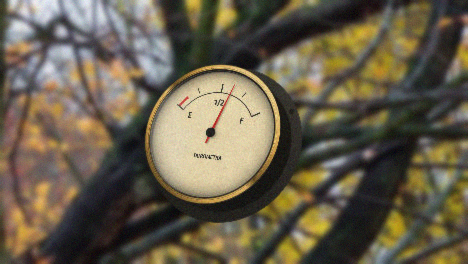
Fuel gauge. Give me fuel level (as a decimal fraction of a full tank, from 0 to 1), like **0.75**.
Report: **0.625**
